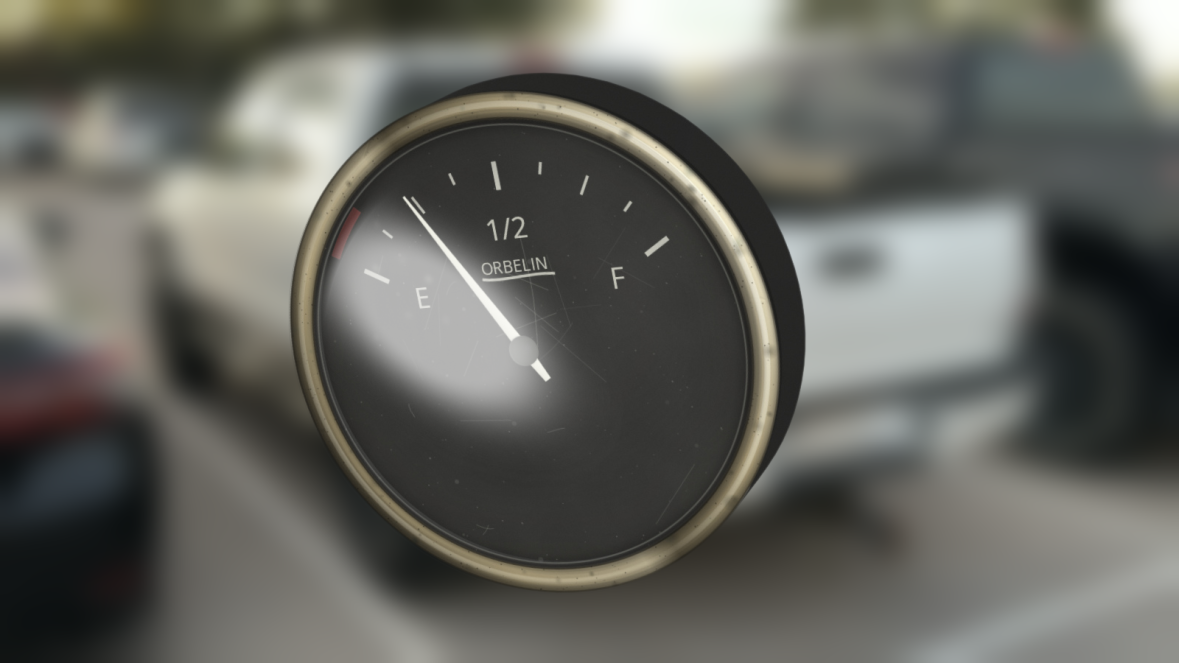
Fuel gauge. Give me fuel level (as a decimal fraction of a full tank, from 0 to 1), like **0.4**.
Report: **0.25**
